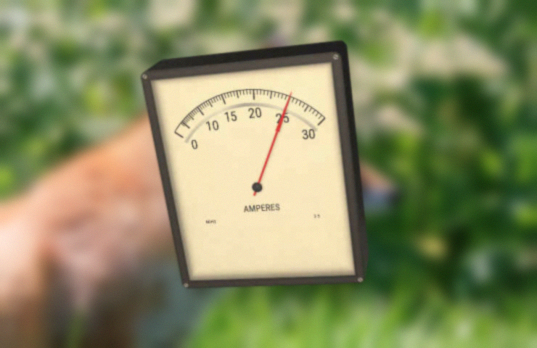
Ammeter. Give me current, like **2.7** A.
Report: **25** A
